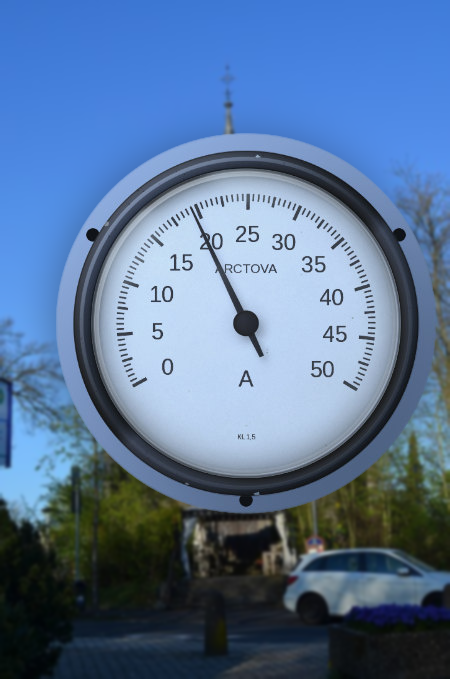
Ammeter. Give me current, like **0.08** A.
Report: **19.5** A
